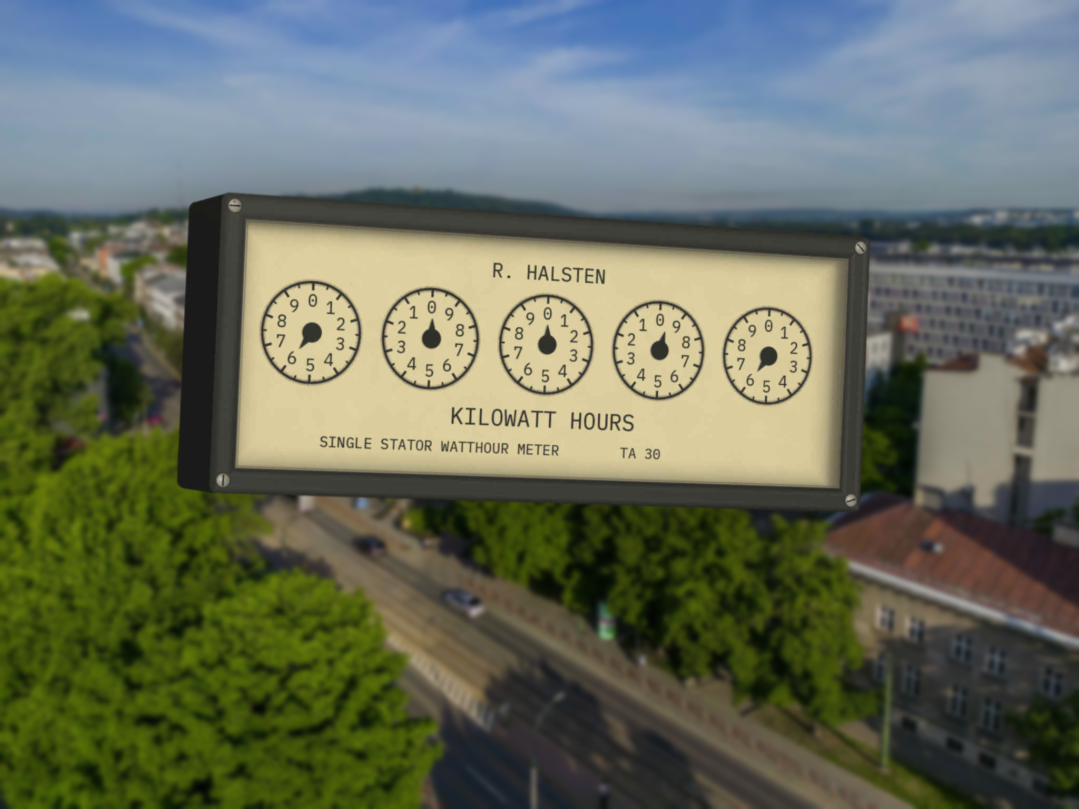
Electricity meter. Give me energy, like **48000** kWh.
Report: **59996** kWh
